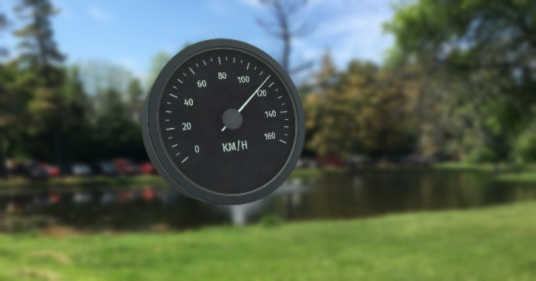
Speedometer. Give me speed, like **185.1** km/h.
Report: **115** km/h
